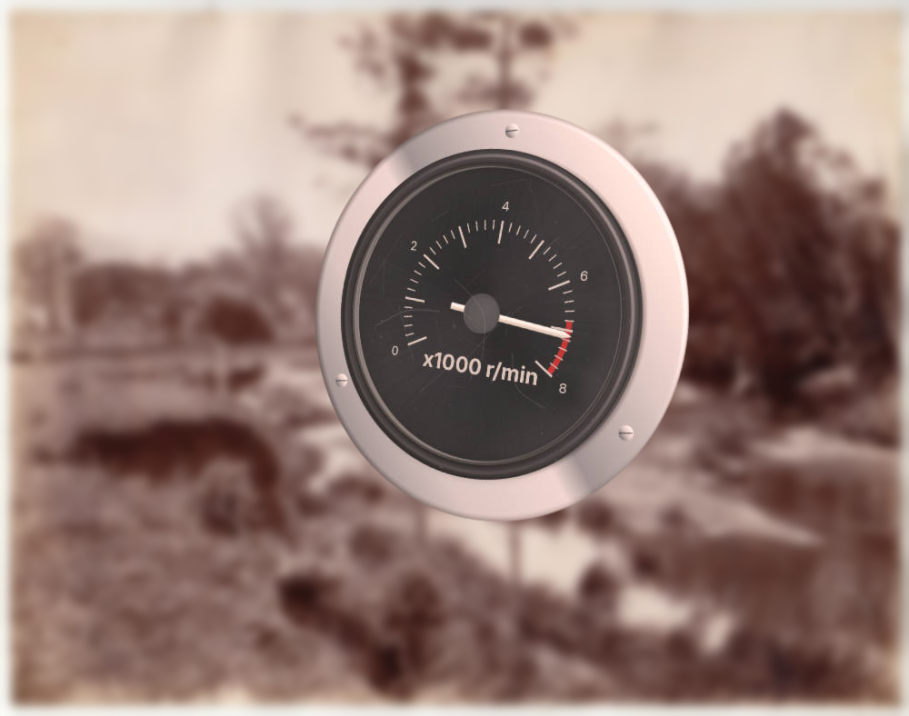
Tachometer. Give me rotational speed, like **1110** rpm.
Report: **7100** rpm
